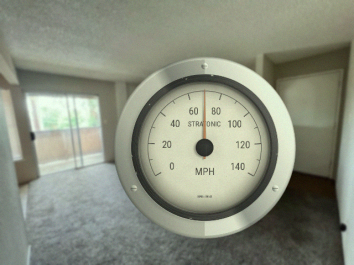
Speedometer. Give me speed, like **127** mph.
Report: **70** mph
